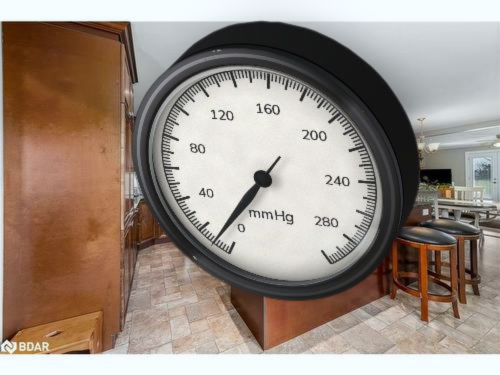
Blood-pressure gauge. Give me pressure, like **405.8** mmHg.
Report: **10** mmHg
